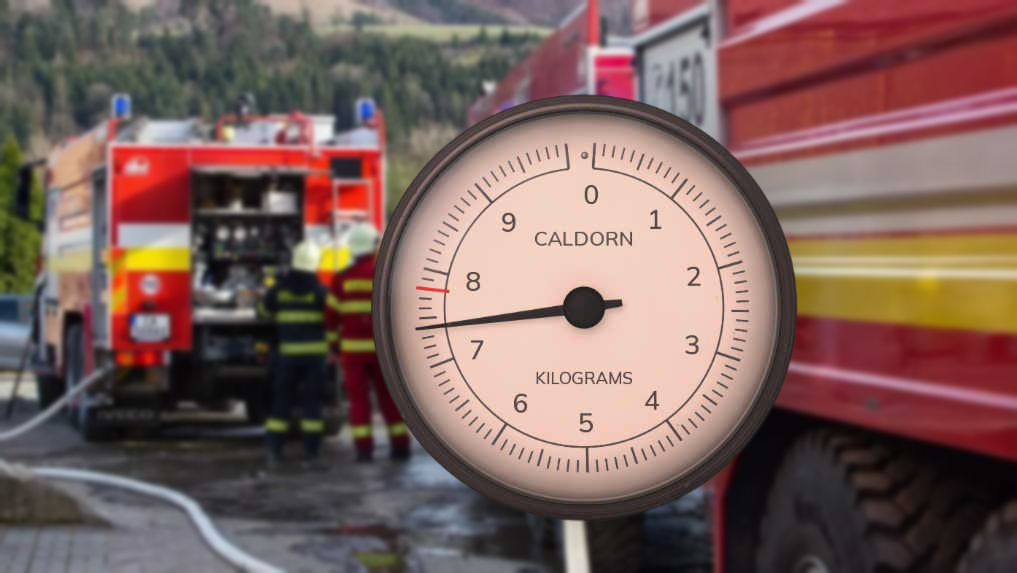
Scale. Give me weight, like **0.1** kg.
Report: **7.4** kg
